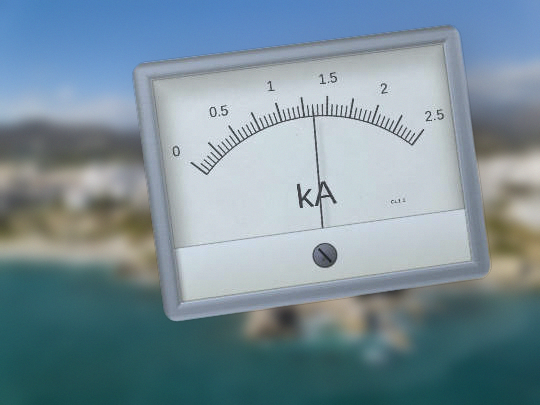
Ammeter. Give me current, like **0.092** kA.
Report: **1.35** kA
